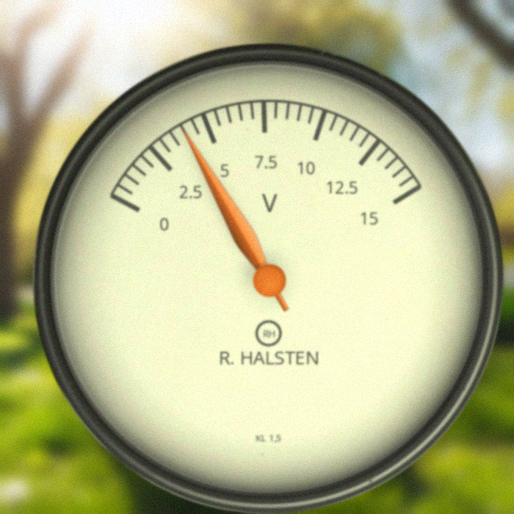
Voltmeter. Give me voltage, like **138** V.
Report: **4** V
